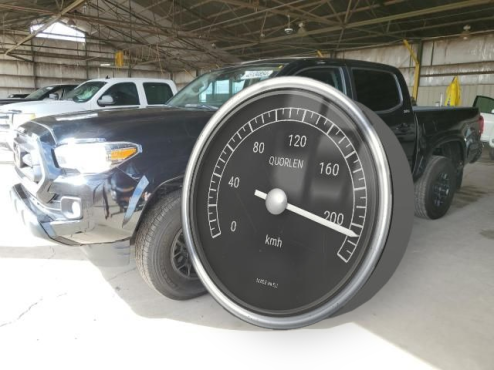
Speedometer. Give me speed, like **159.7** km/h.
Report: **205** km/h
